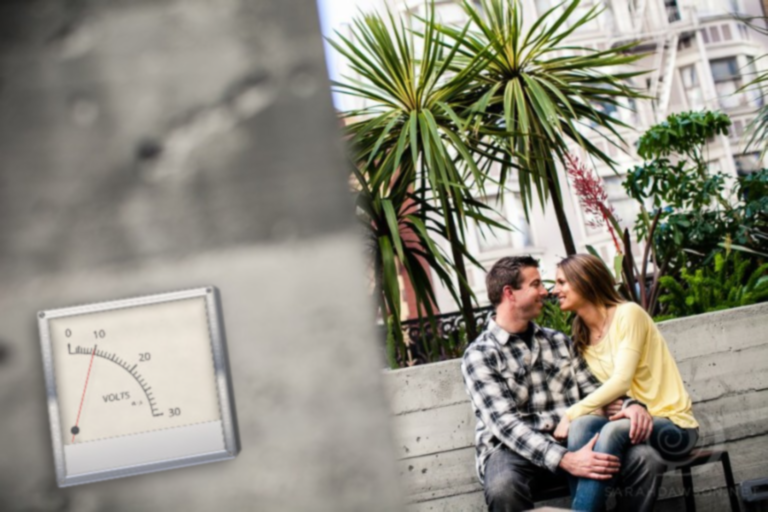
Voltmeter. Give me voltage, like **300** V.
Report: **10** V
